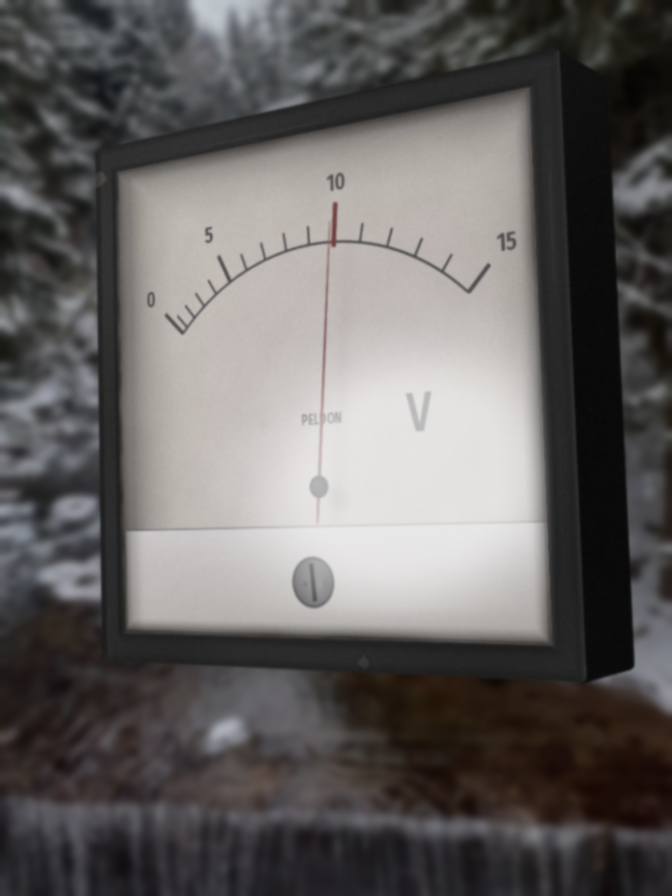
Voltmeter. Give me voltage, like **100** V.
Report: **10** V
